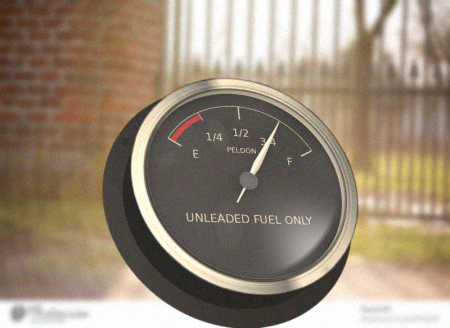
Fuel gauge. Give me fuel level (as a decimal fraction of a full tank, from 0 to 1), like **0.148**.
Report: **0.75**
